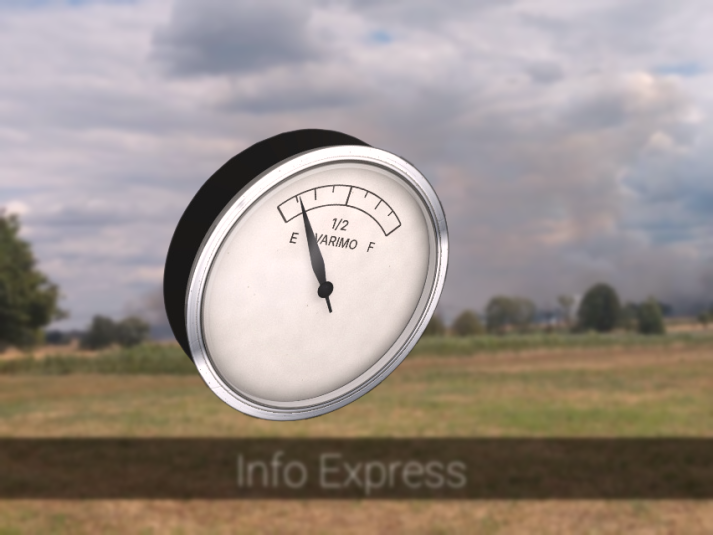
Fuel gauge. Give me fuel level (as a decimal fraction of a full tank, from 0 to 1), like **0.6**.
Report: **0.125**
